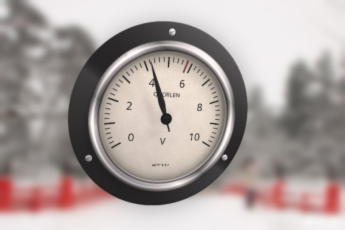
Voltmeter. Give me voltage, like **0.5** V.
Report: **4.2** V
